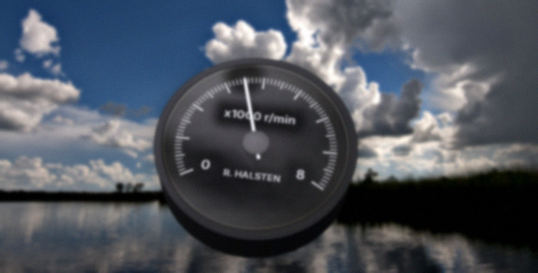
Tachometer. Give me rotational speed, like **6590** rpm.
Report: **3500** rpm
